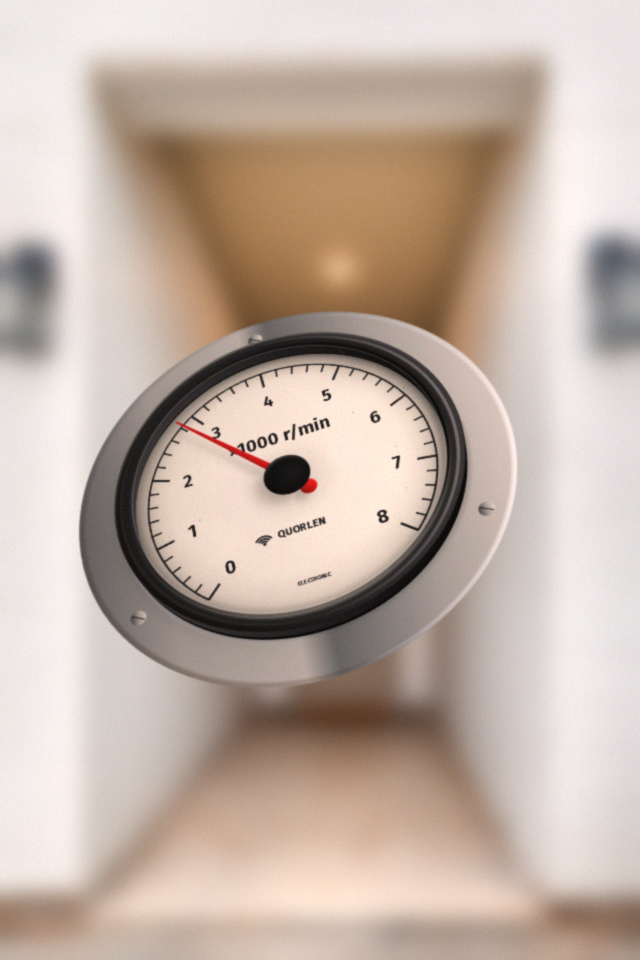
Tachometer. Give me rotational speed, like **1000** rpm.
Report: **2800** rpm
